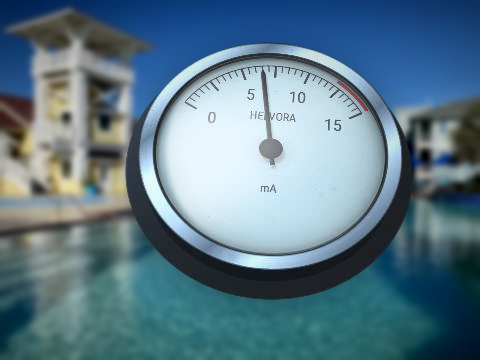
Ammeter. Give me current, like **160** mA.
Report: **6.5** mA
